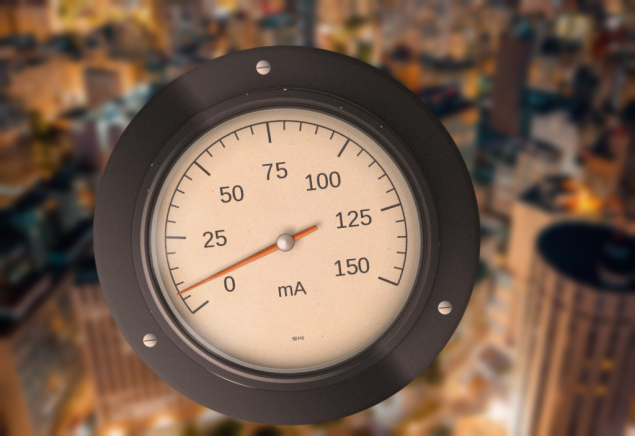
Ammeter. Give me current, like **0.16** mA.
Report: **7.5** mA
